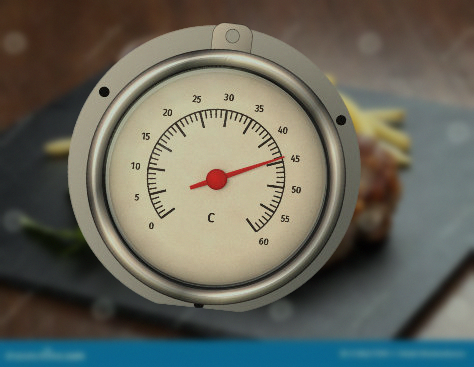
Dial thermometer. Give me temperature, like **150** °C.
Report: **44** °C
